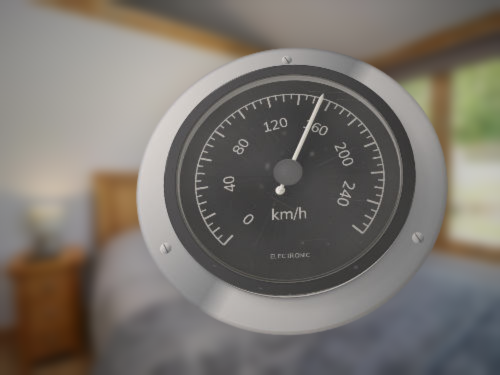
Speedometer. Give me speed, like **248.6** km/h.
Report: **155** km/h
